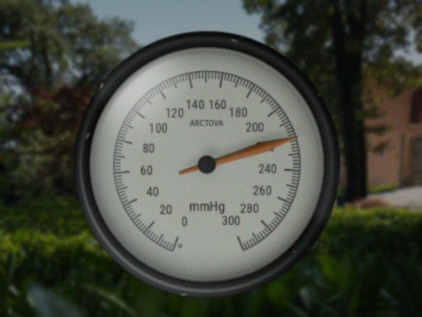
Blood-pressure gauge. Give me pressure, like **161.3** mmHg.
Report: **220** mmHg
